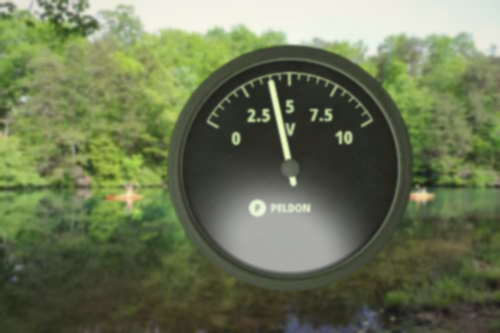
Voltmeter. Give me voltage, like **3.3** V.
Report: **4** V
